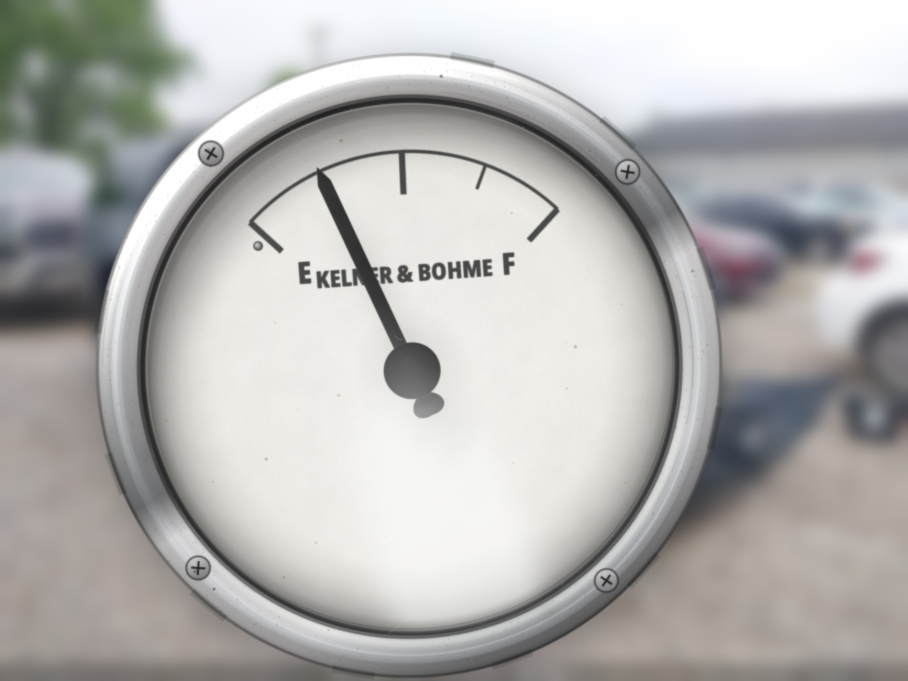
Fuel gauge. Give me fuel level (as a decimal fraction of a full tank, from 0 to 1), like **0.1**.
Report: **0.25**
